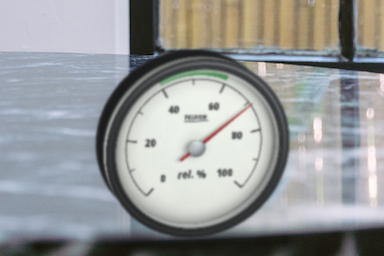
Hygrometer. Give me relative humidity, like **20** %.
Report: **70** %
